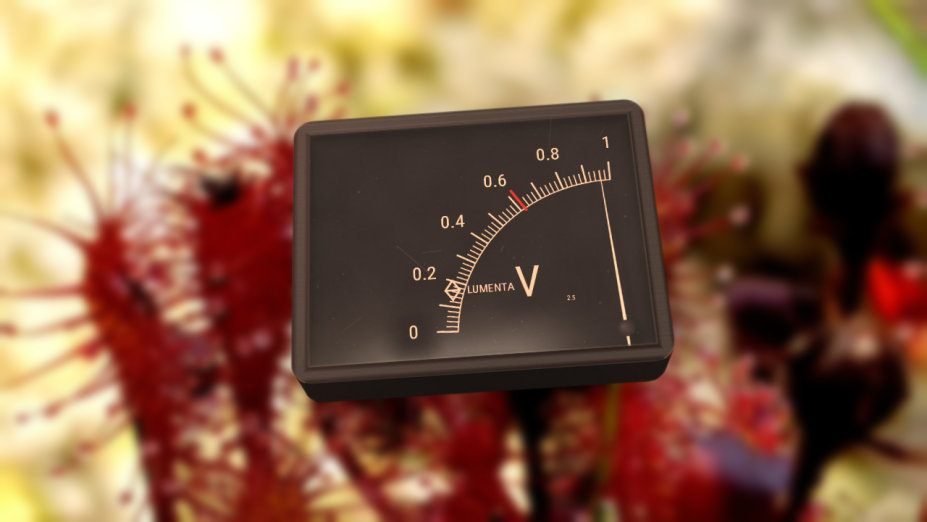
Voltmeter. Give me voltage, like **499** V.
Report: **0.96** V
